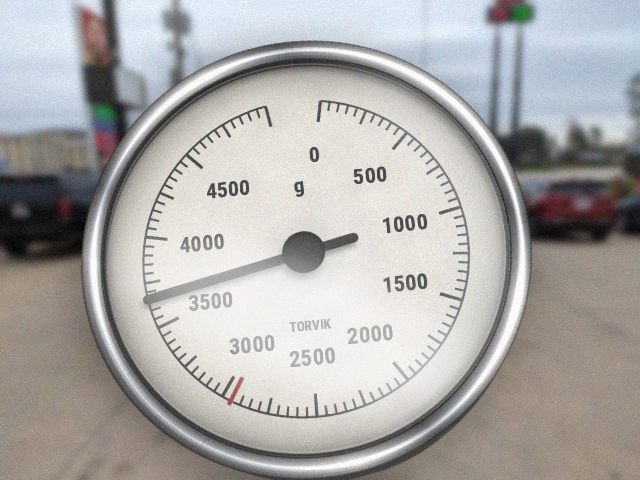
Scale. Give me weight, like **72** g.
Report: **3650** g
